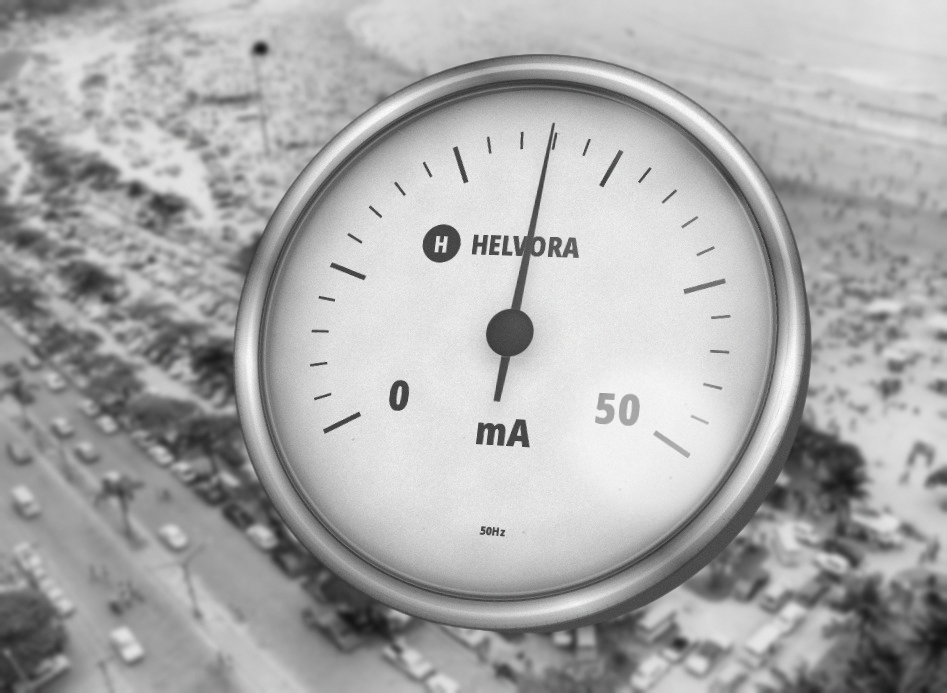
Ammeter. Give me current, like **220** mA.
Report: **26** mA
